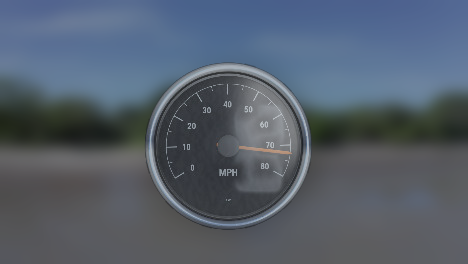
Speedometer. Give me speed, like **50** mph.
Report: **72.5** mph
